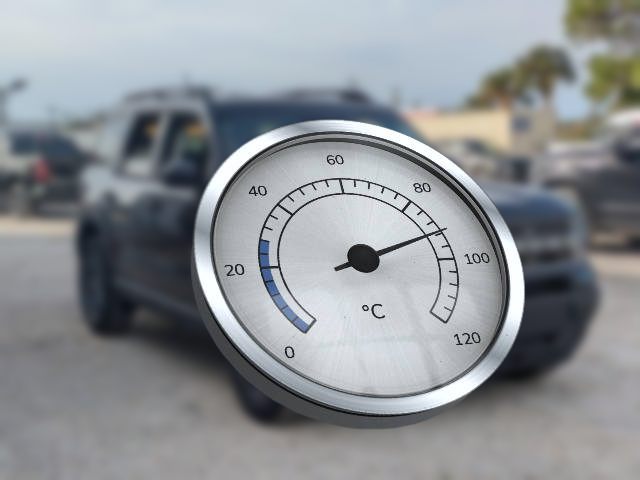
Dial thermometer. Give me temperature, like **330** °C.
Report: **92** °C
